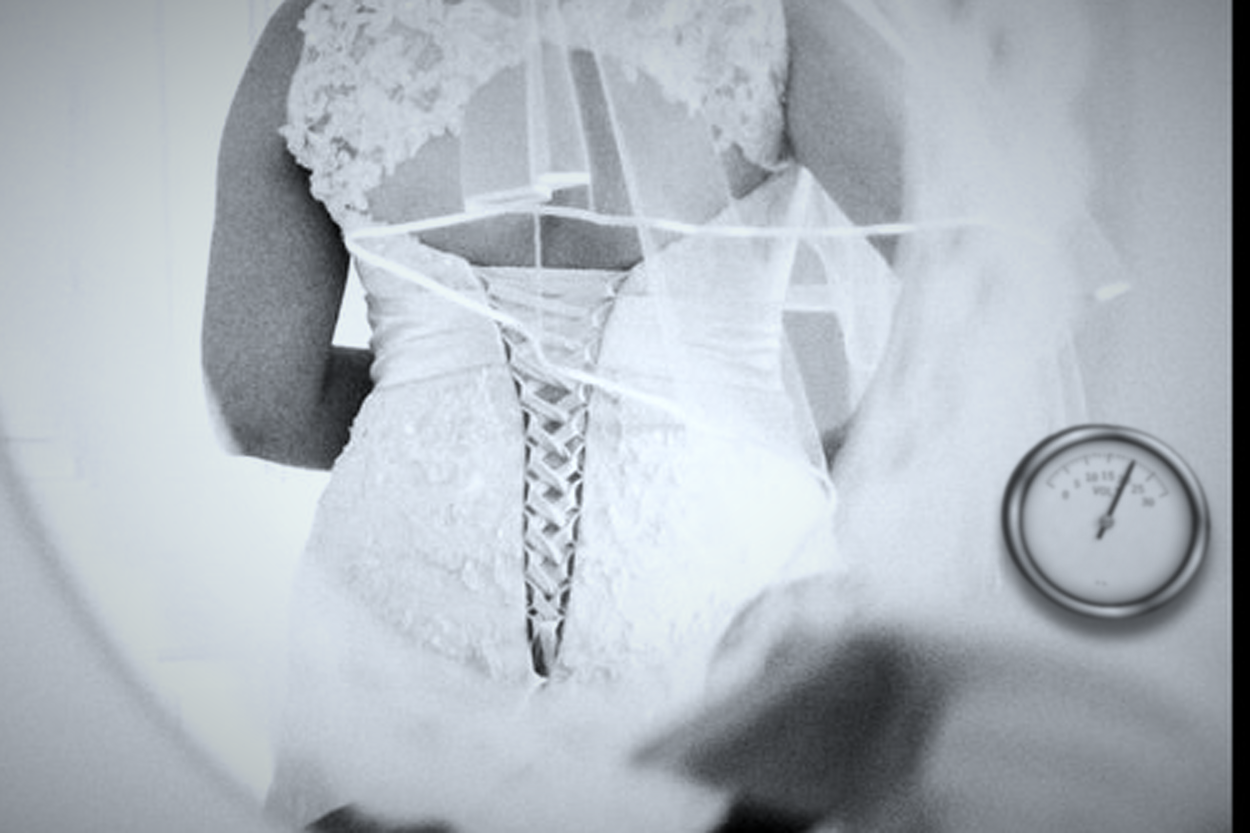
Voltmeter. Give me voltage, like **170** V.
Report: **20** V
